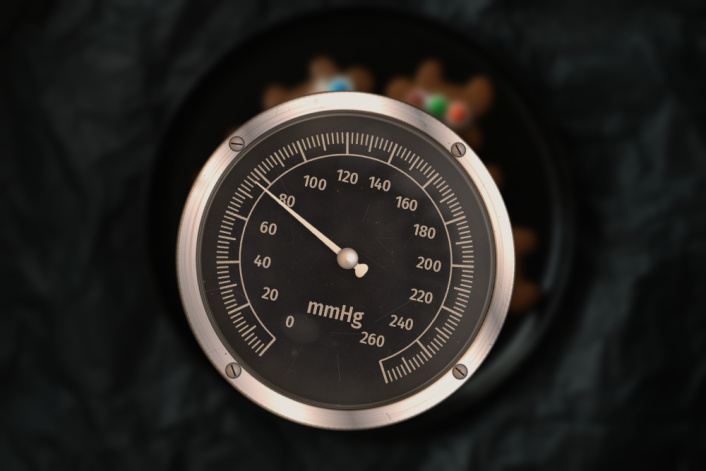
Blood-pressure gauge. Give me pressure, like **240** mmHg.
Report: **76** mmHg
